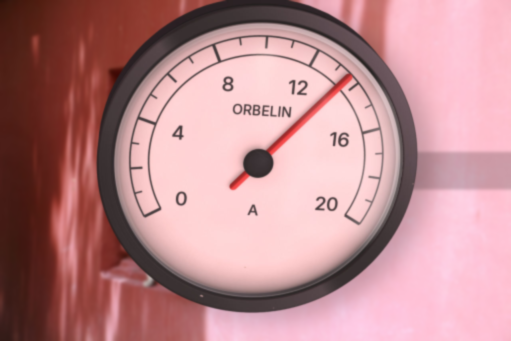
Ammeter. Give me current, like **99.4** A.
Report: **13.5** A
